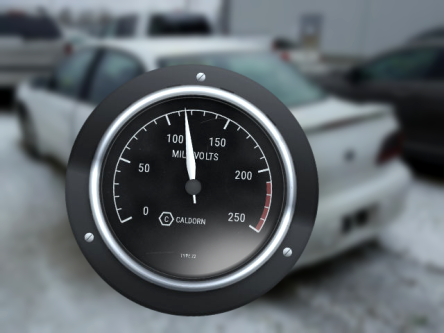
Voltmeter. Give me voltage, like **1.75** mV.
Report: **115** mV
